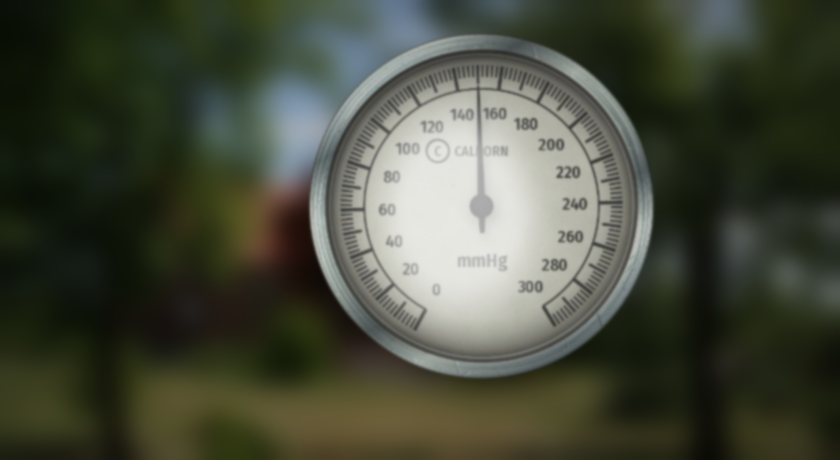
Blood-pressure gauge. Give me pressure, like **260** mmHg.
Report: **150** mmHg
